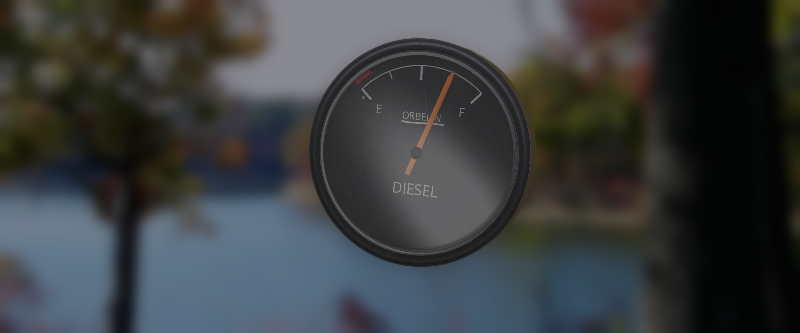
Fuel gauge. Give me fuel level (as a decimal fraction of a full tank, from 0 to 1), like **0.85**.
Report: **0.75**
